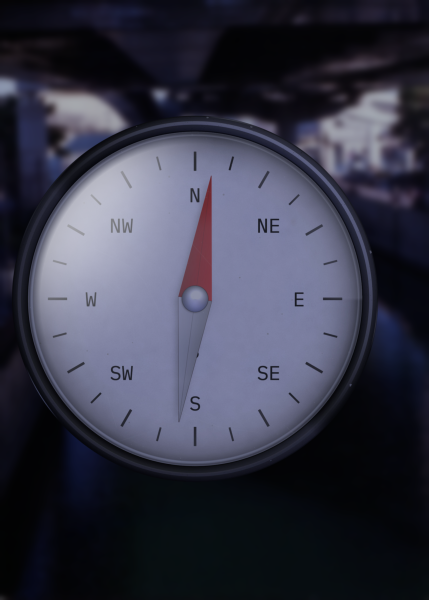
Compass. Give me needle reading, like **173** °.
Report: **7.5** °
